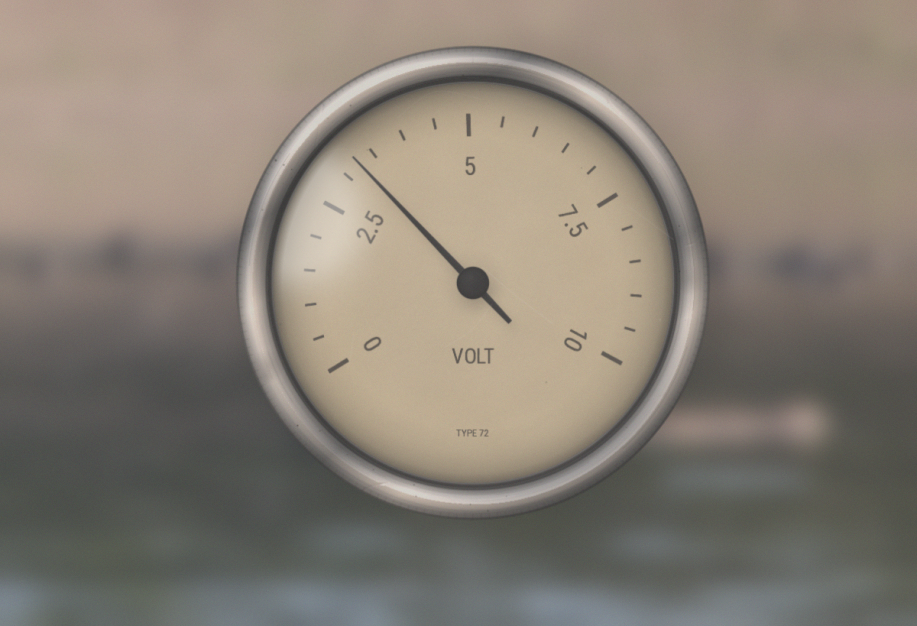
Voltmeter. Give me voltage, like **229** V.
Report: **3.25** V
